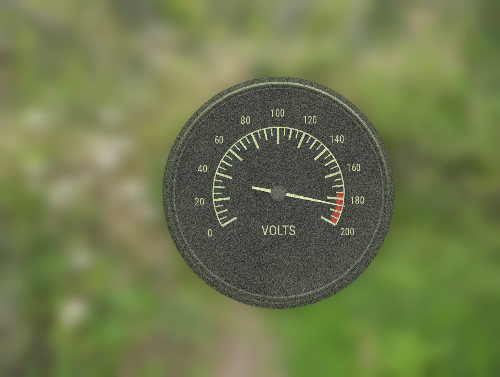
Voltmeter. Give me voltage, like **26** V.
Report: **185** V
